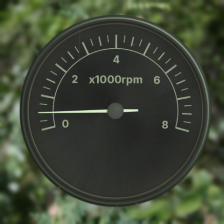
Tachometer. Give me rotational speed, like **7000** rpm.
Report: **500** rpm
